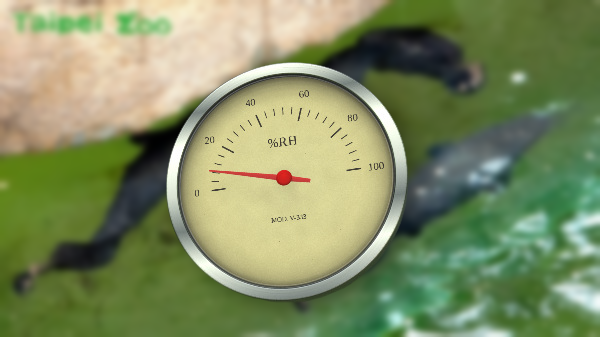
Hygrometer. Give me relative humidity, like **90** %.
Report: **8** %
